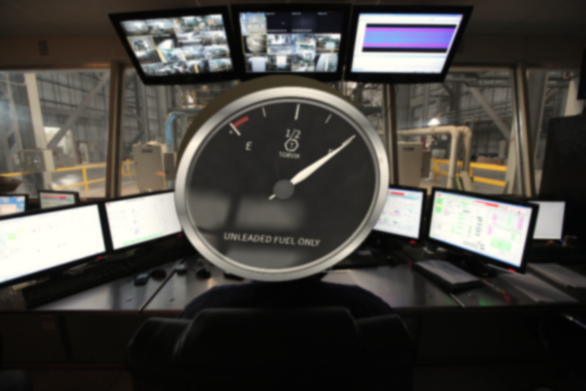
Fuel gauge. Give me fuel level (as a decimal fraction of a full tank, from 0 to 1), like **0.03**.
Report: **1**
